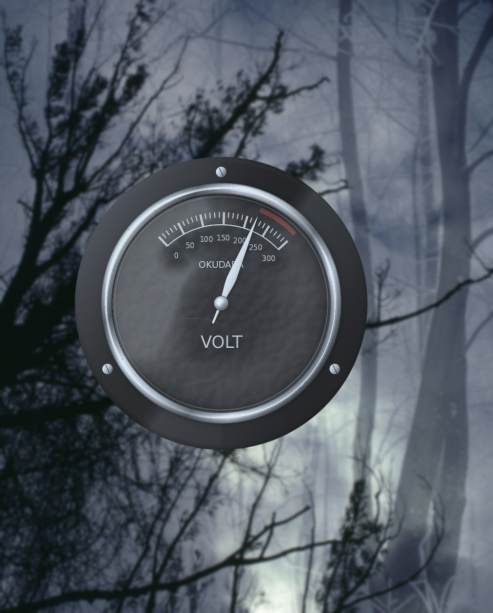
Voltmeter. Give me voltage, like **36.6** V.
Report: **220** V
